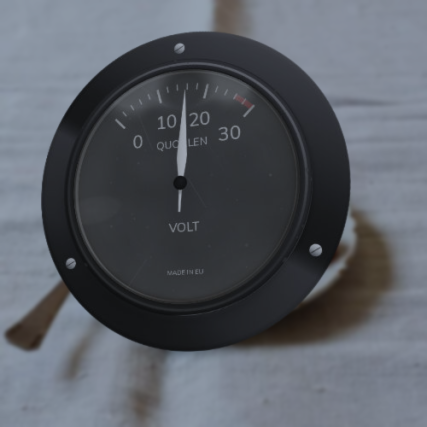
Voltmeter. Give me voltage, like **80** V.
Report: **16** V
